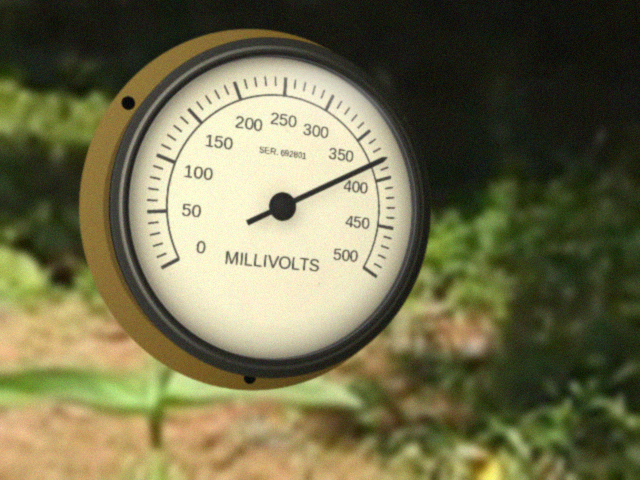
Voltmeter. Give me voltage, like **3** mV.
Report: **380** mV
